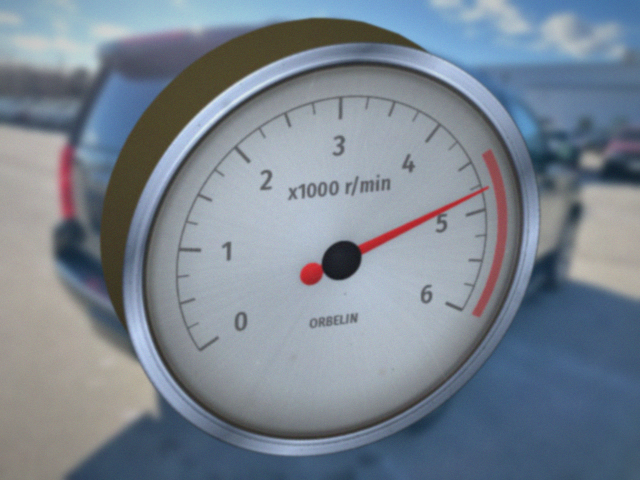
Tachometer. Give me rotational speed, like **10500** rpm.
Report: **4750** rpm
